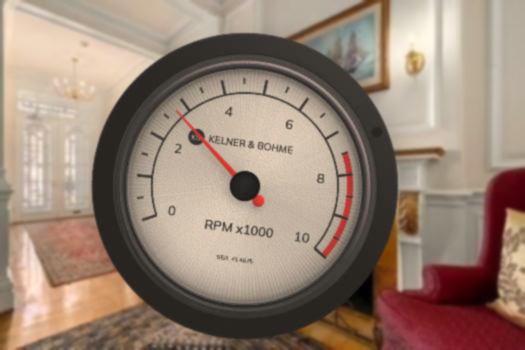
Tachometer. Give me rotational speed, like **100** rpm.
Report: **2750** rpm
